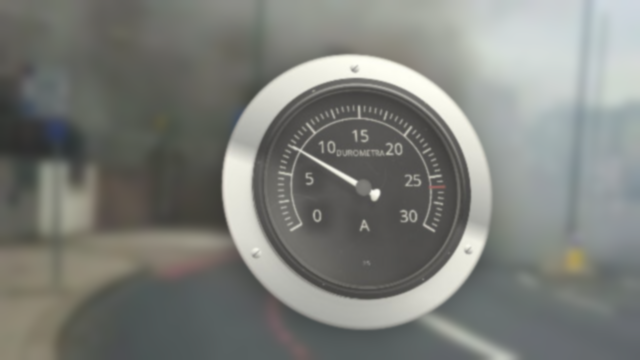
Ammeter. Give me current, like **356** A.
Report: **7.5** A
